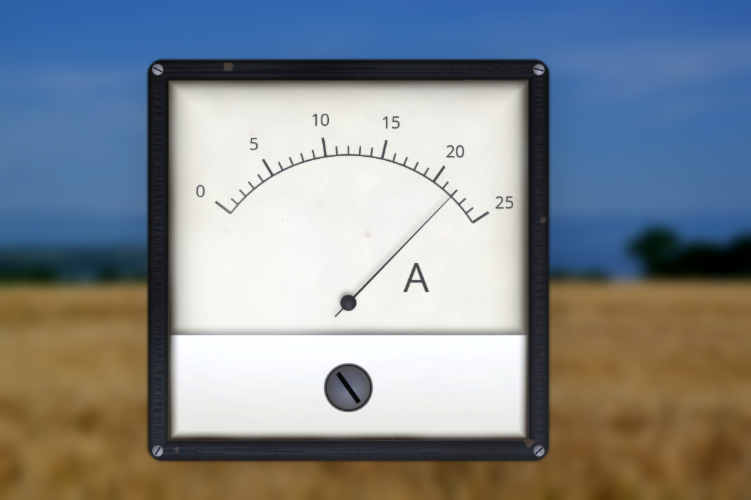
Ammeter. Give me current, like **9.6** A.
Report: **22** A
